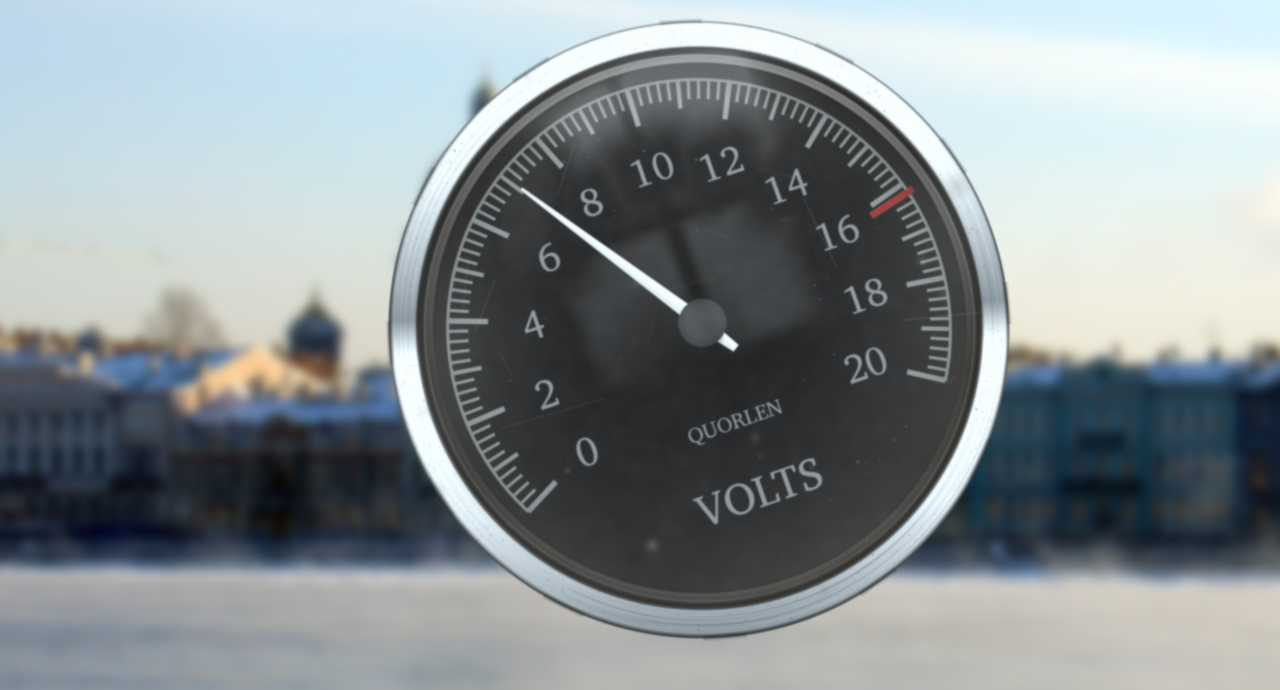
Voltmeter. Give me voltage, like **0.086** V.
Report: **7** V
